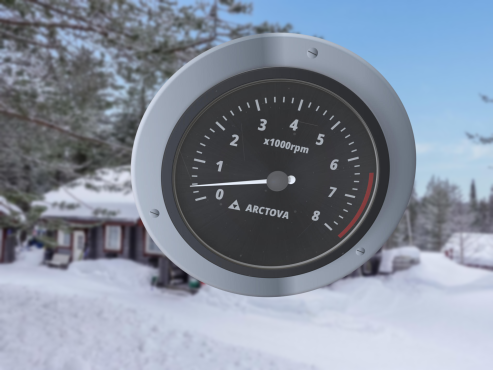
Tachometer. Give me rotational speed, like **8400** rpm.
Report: **400** rpm
